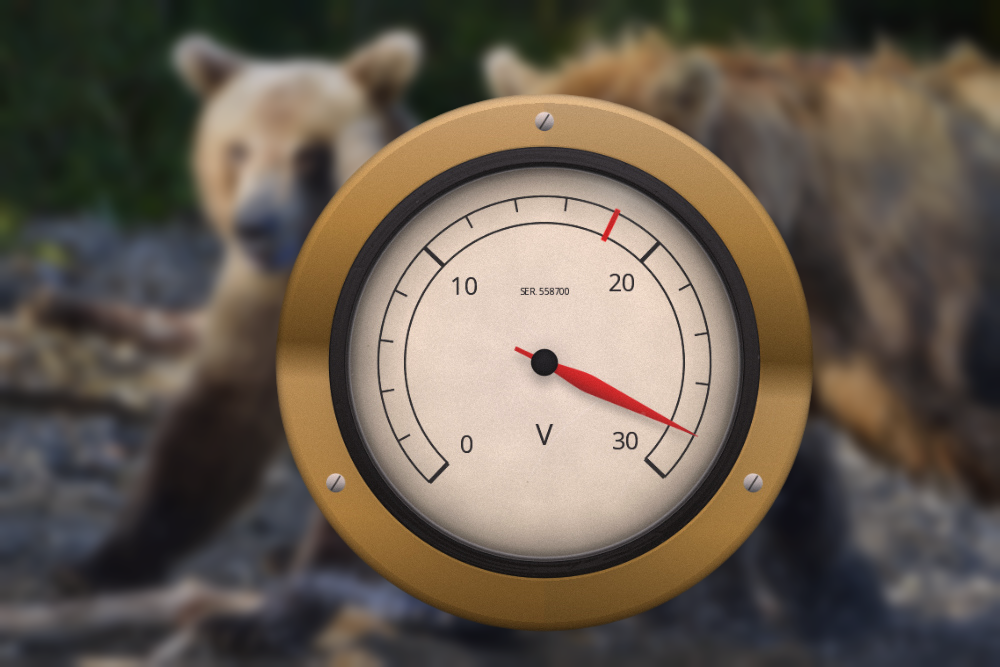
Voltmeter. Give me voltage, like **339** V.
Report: **28** V
